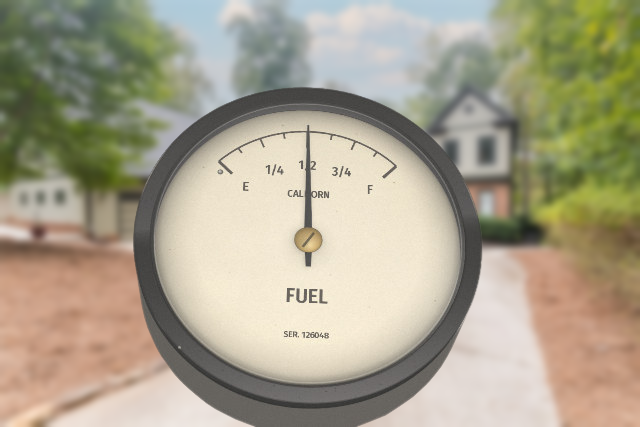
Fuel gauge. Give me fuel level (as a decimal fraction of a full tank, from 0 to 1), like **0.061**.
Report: **0.5**
